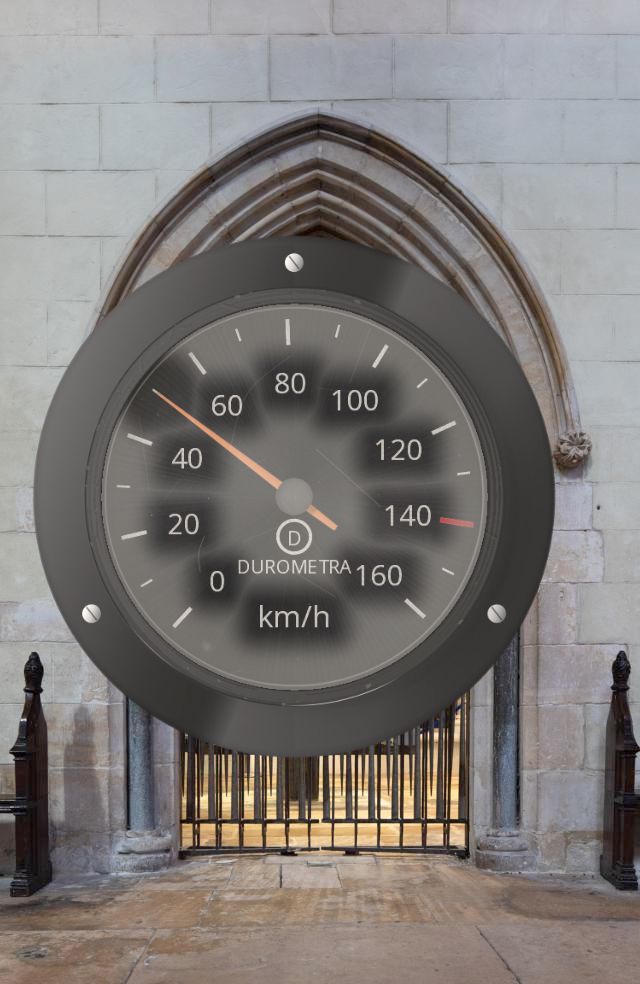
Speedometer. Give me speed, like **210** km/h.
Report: **50** km/h
